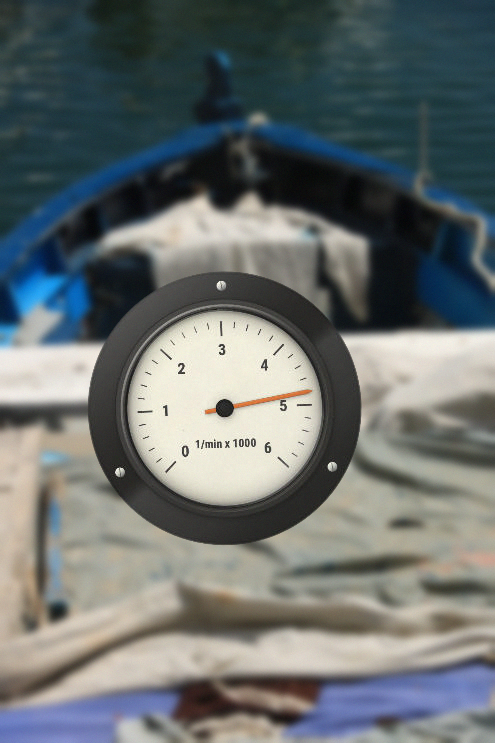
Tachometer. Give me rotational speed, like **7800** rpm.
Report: **4800** rpm
